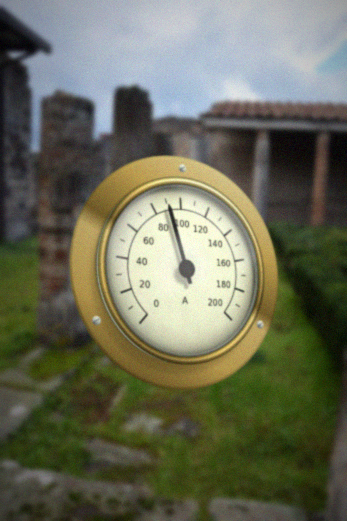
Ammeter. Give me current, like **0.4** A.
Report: **90** A
